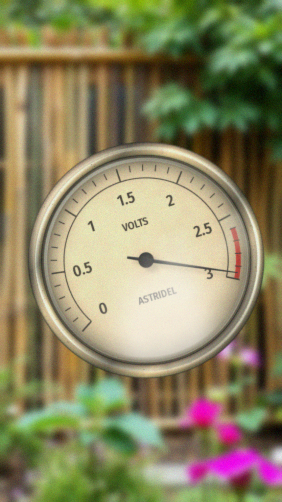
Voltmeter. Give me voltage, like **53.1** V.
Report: **2.95** V
